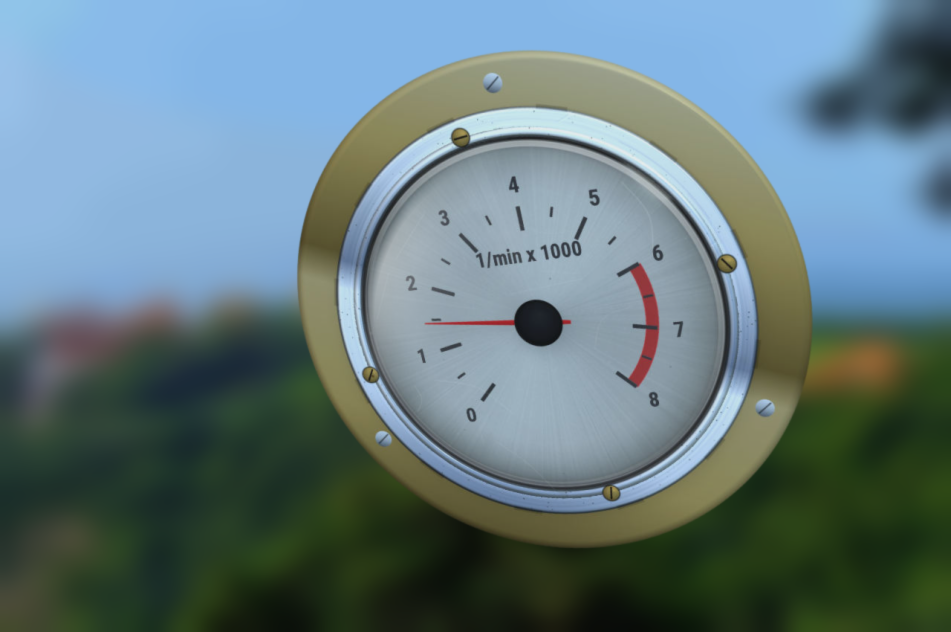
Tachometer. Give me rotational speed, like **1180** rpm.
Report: **1500** rpm
